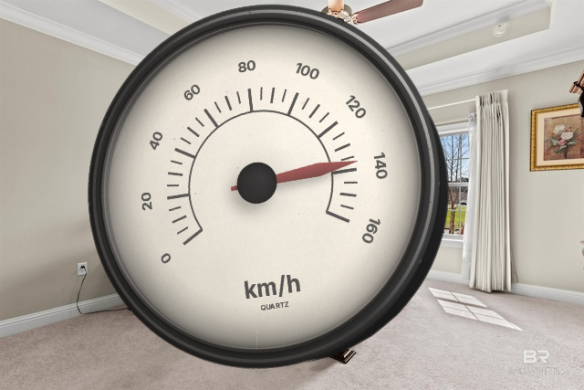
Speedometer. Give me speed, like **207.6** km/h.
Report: **137.5** km/h
